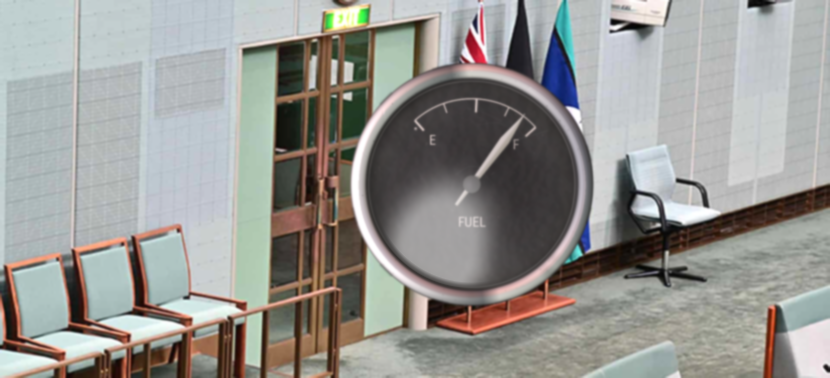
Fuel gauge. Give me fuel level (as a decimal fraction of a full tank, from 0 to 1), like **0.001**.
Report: **0.875**
